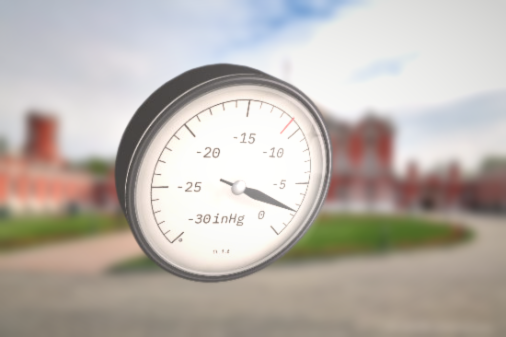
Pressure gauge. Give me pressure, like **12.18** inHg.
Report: **-2.5** inHg
